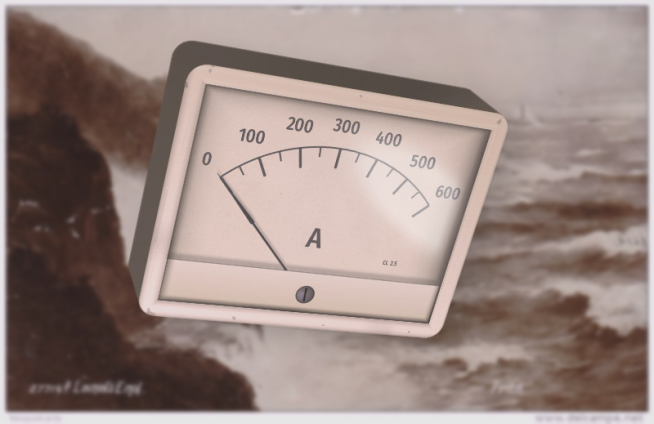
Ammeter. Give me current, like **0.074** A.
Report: **0** A
